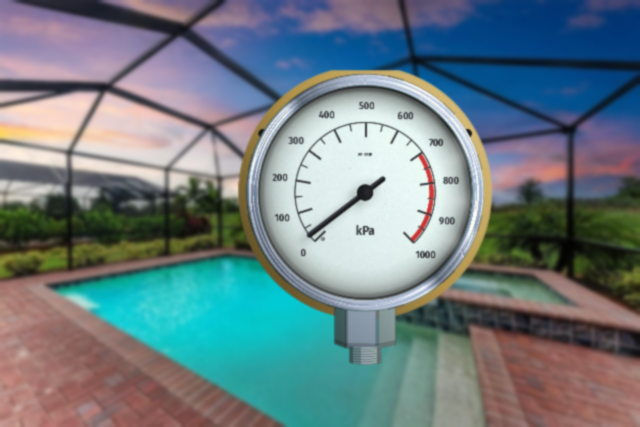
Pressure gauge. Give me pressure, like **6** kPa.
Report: **25** kPa
